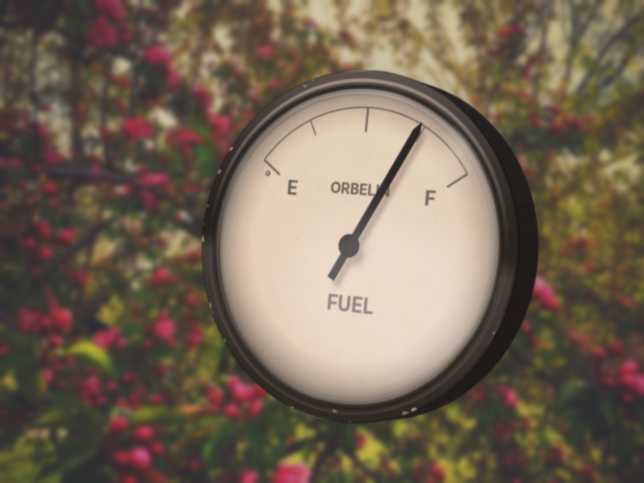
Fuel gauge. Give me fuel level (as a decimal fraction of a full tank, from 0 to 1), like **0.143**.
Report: **0.75**
